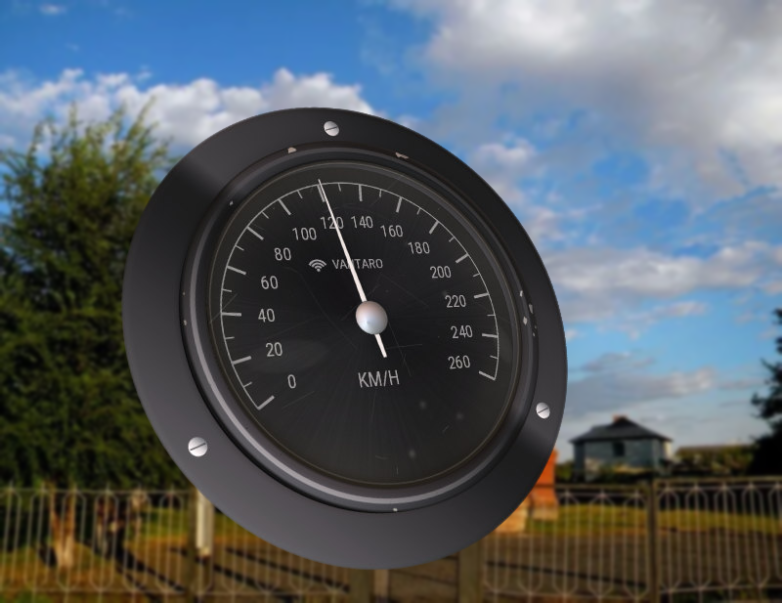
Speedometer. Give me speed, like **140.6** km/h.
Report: **120** km/h
